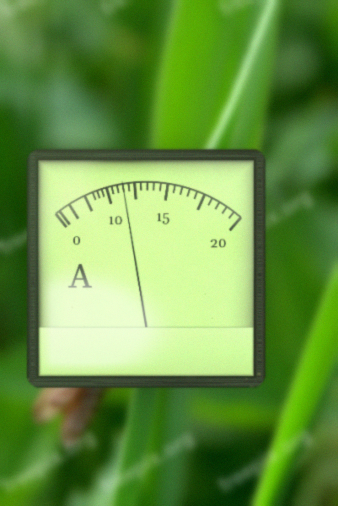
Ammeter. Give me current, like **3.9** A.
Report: **11.5** A
